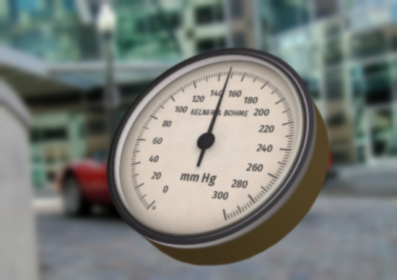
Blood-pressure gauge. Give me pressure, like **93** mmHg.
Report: **150** mmHg
